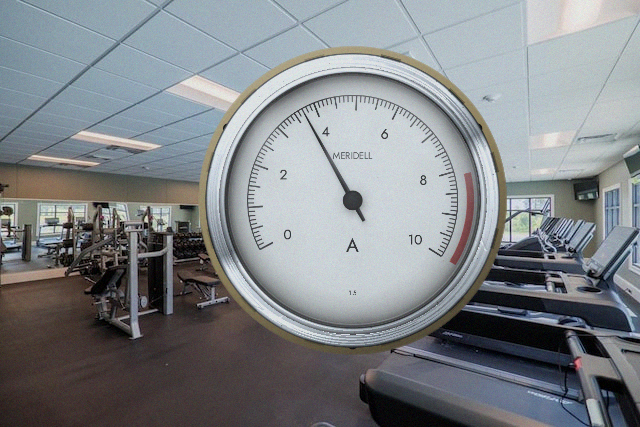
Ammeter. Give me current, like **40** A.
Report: **3.7** A
